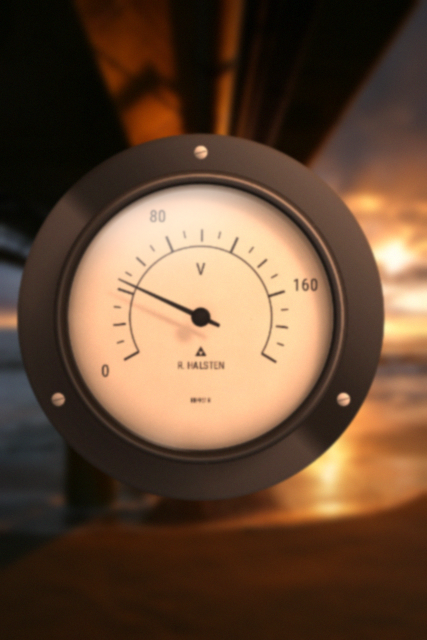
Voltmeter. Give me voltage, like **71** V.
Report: **45** V
